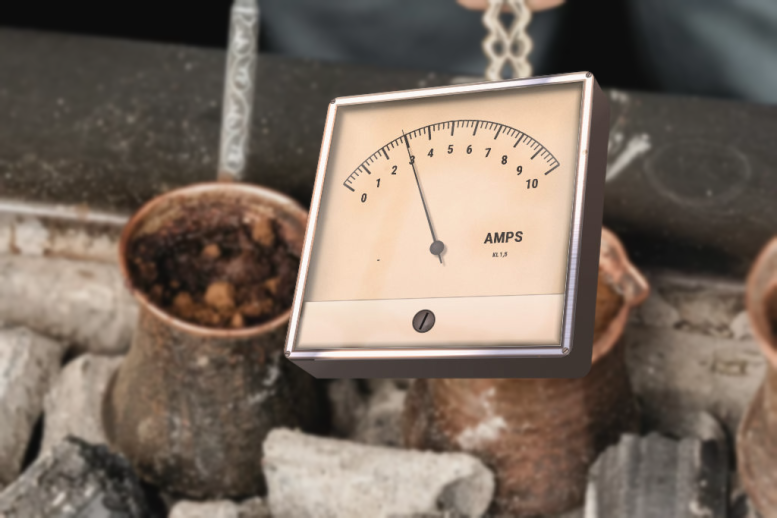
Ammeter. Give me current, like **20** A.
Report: **3** A
